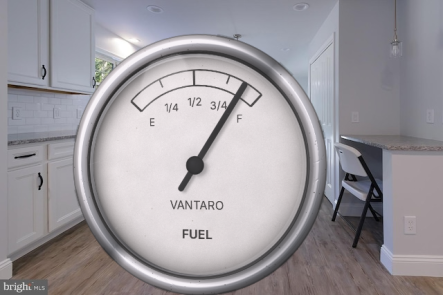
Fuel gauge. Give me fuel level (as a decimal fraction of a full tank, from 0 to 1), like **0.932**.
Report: **0.875**
